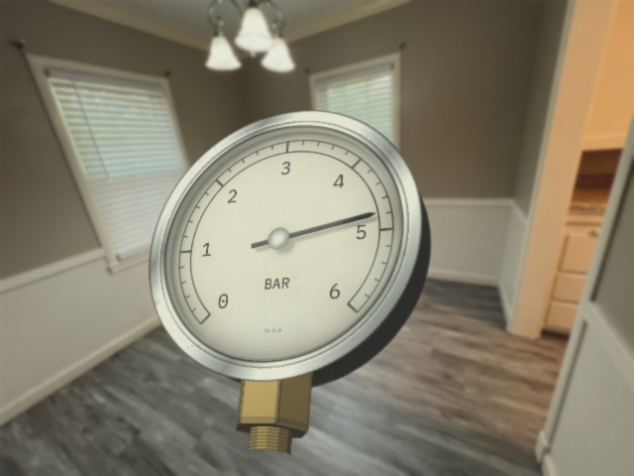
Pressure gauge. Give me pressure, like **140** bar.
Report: **4.8** bar
